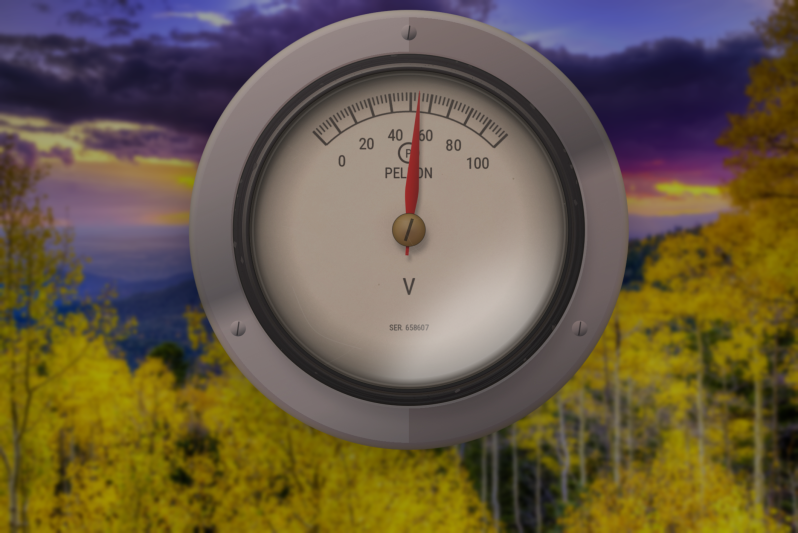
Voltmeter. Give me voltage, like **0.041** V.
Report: **54** V
